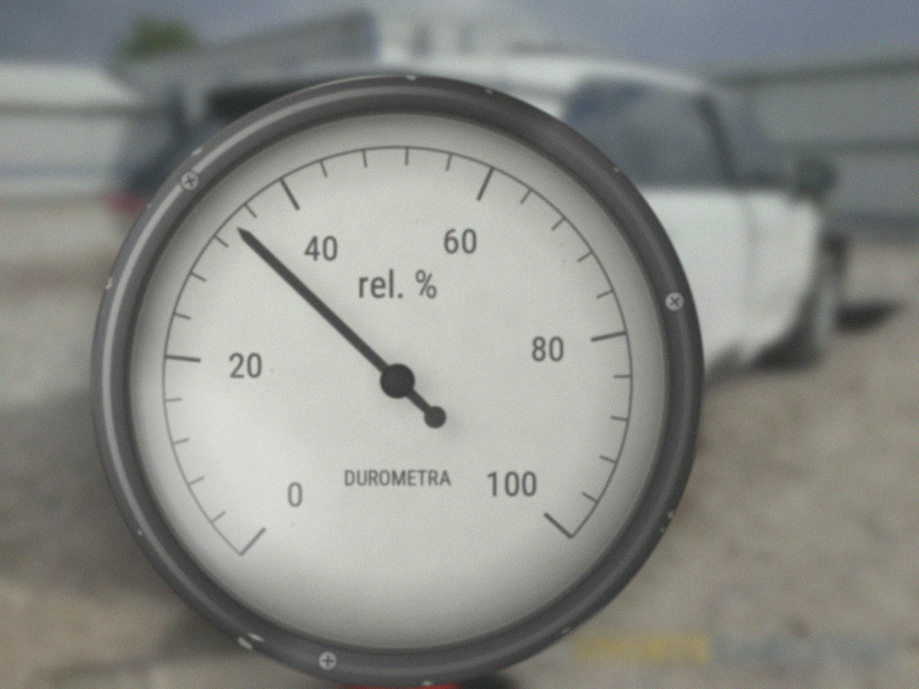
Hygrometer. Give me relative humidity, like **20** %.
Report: **34** %
